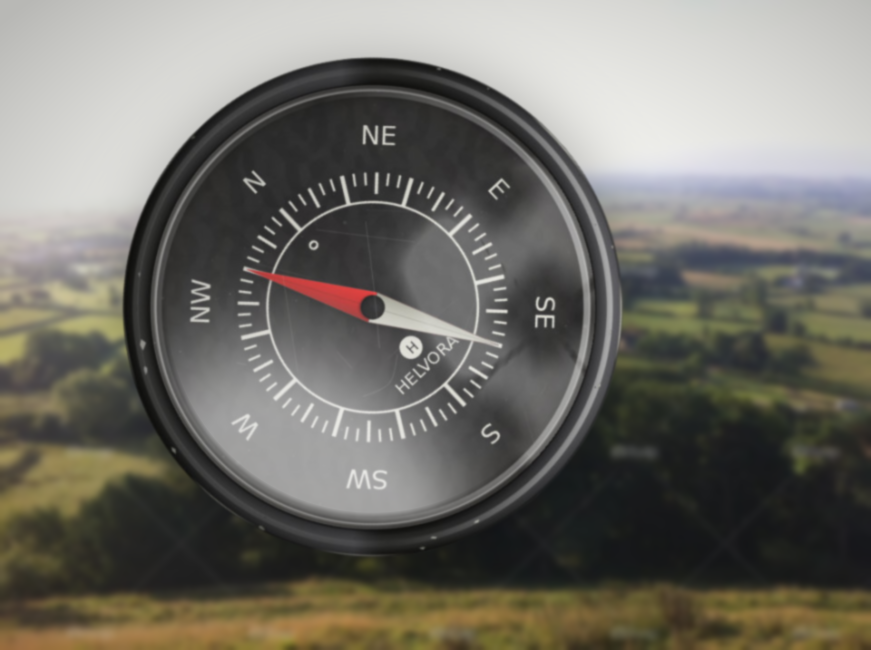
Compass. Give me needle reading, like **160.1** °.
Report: **330** °
